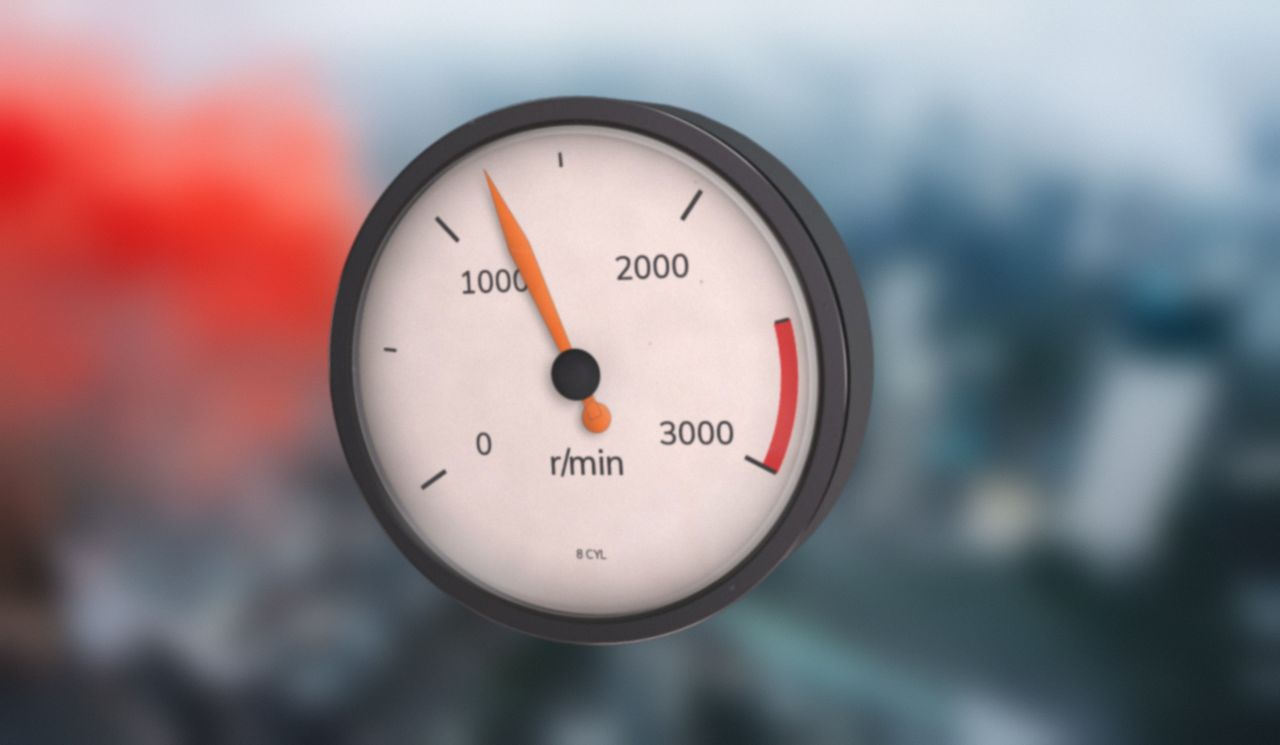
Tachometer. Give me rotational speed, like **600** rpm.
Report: **1250** rpm
